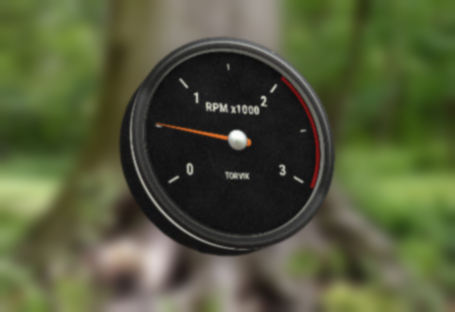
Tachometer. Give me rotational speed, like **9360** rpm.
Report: **500** rpm
